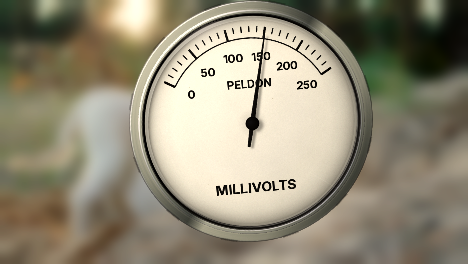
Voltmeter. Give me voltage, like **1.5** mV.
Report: **150** mV
